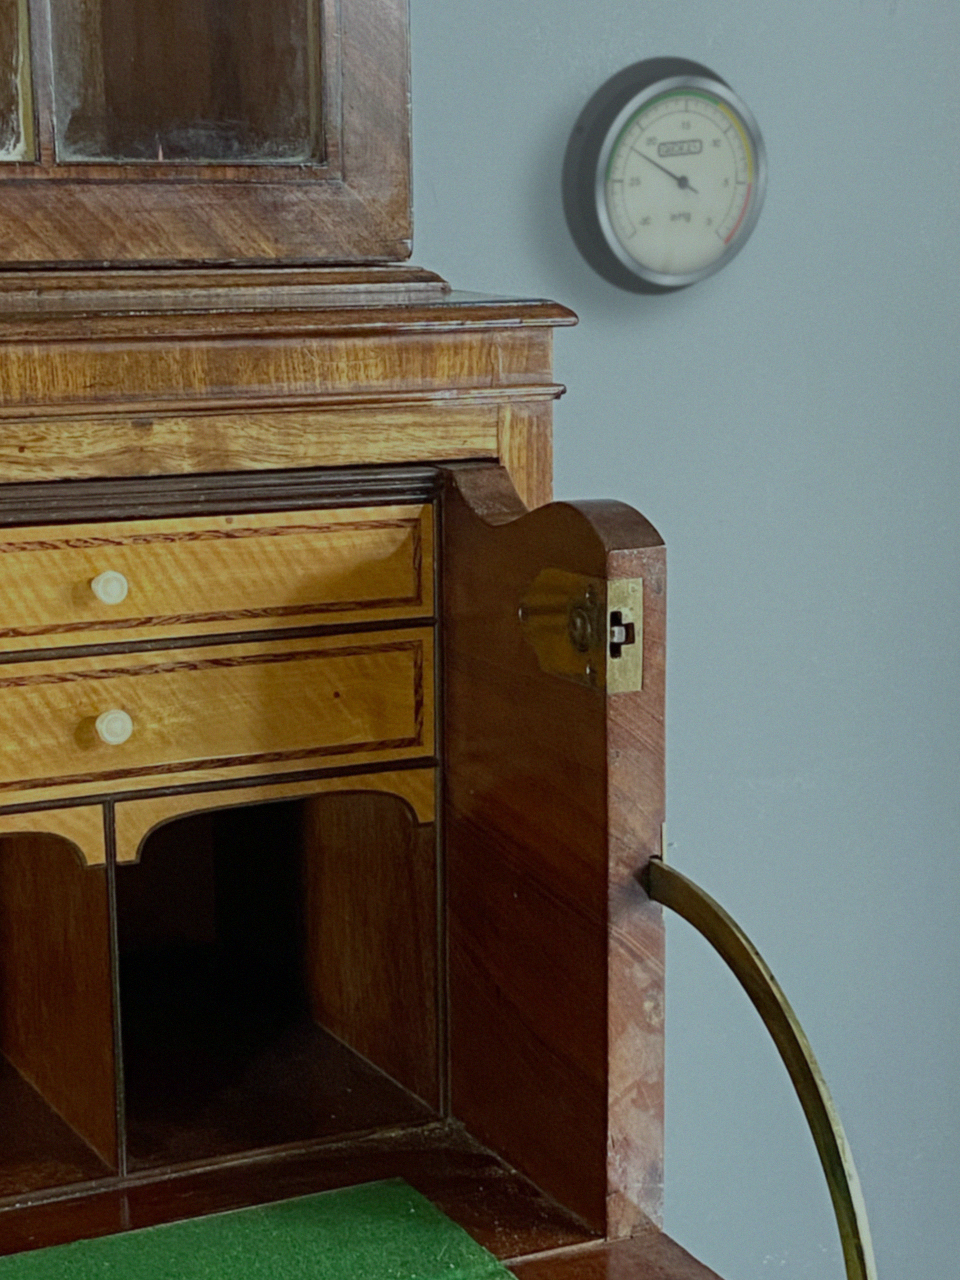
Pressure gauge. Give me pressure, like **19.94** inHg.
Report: **-22** inHg
